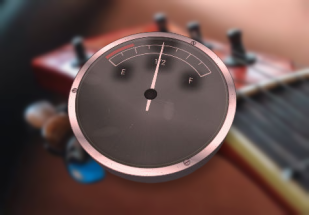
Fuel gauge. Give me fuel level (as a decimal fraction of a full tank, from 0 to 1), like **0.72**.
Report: **0.5**
